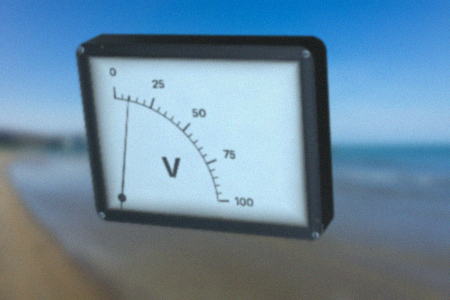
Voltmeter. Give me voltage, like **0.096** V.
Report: **10** V
